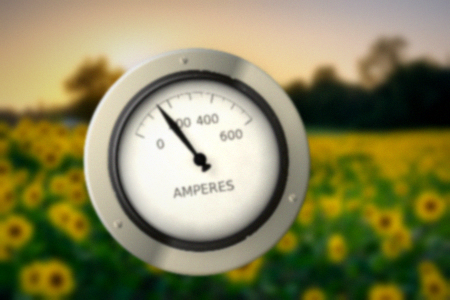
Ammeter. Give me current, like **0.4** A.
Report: **150** A
